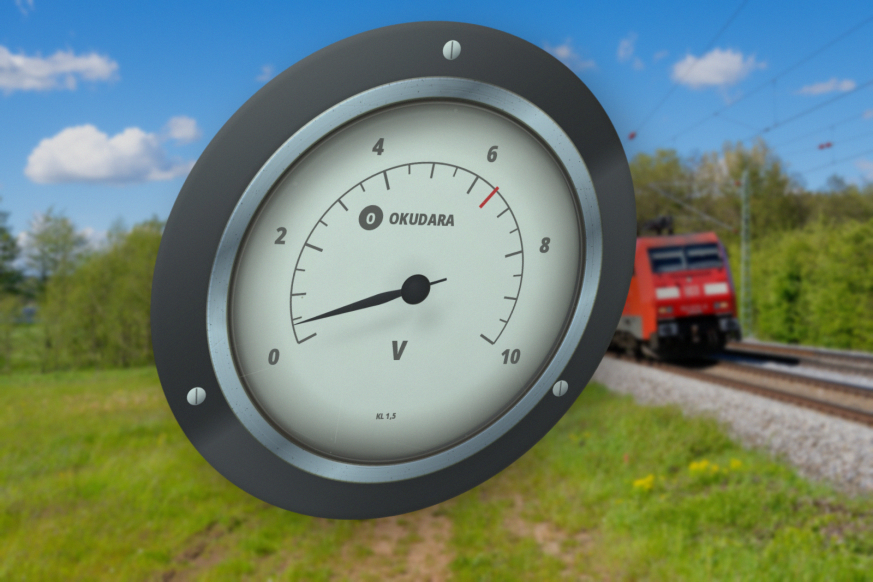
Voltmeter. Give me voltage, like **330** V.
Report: **0.5** V
